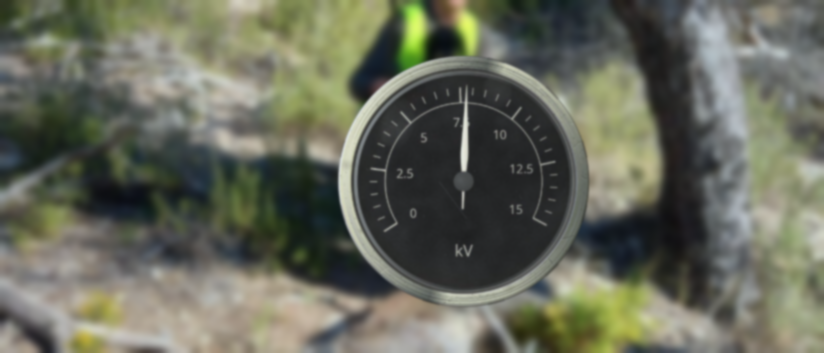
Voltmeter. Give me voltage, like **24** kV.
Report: **7.75** kV
